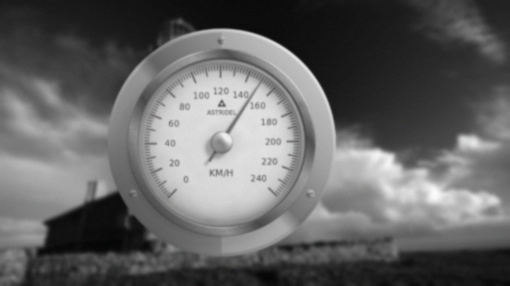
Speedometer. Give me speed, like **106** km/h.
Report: **150** km/h
